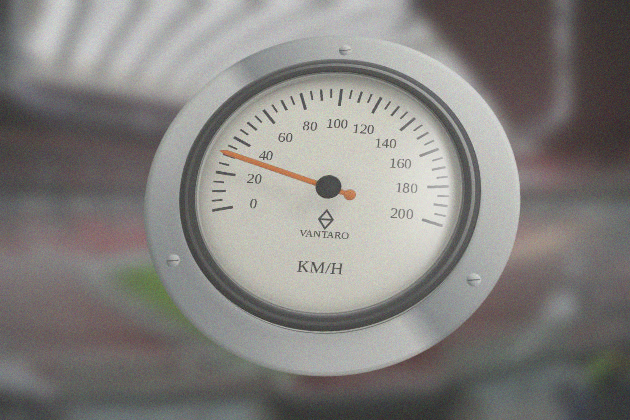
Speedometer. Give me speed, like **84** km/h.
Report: **30** km/h
